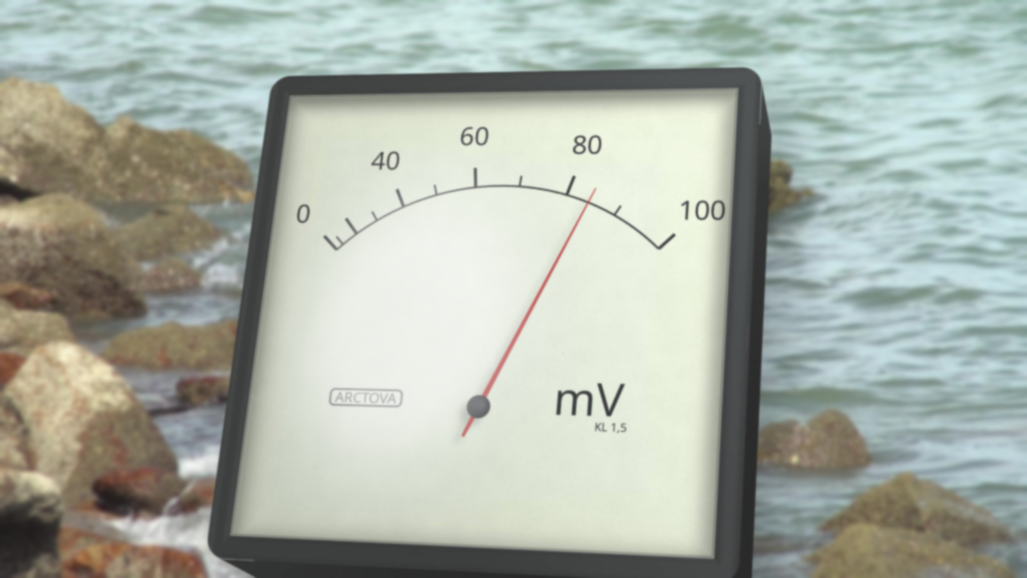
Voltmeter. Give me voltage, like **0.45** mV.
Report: **85** mV
